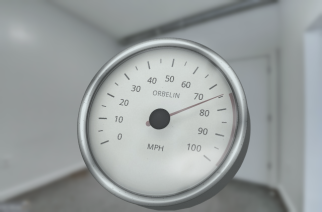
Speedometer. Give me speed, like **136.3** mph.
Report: **75** mph
